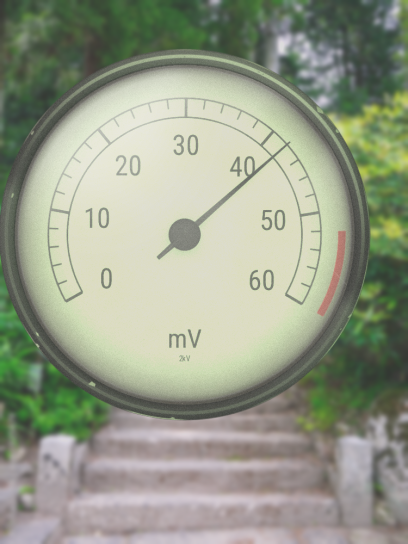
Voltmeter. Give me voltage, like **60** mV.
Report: **42** mV
